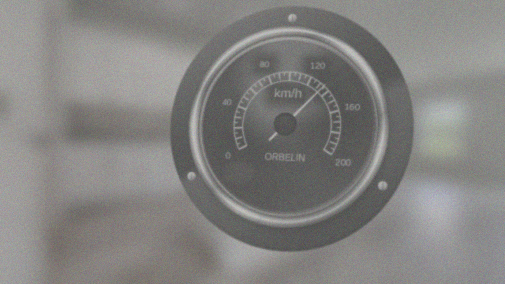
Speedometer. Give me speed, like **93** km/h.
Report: **135** km/h
